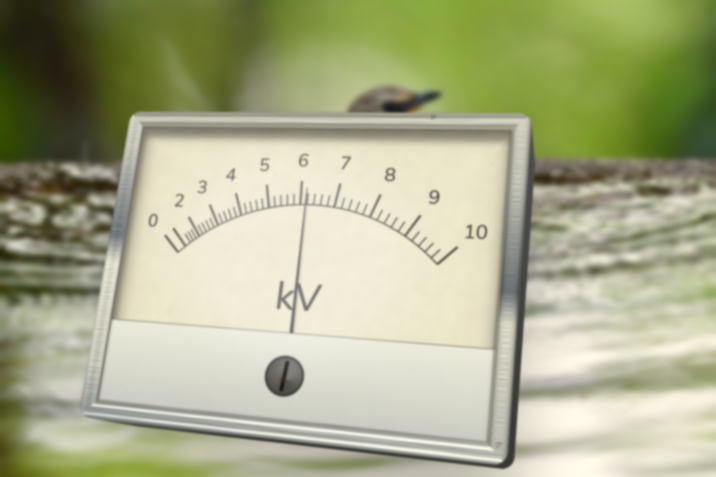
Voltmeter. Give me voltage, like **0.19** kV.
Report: **6.2** kV
